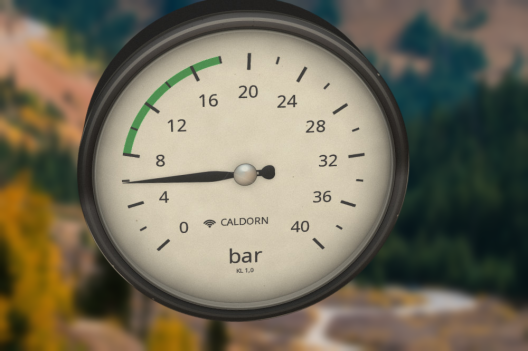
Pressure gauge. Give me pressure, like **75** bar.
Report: **6** bar
